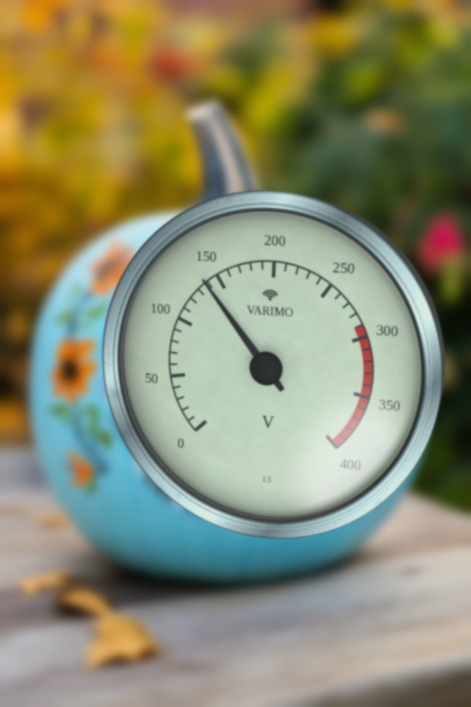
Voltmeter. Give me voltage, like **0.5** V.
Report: **140** V
